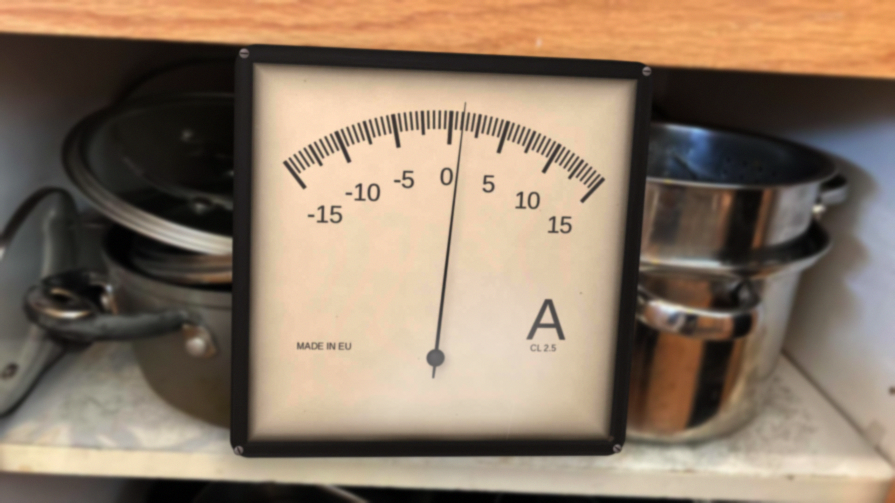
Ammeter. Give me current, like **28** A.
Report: **1** A
